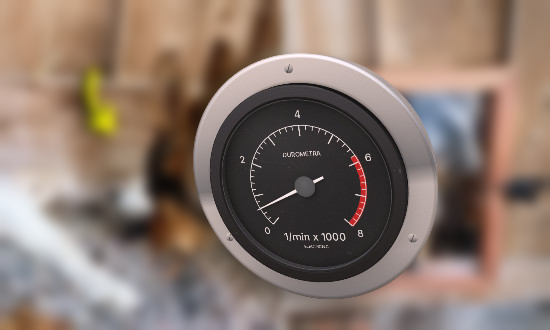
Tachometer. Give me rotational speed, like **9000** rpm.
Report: **600** rpm
